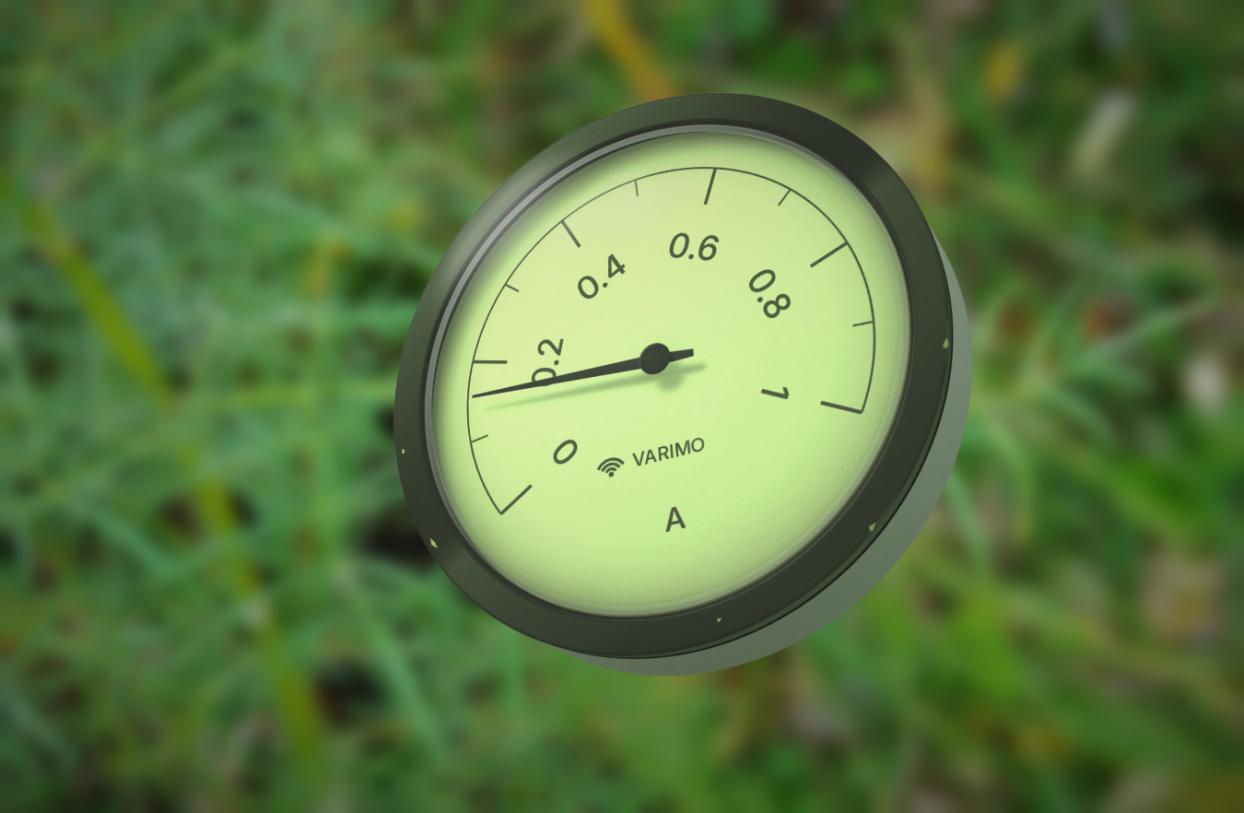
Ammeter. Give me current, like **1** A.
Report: **0.15** A
